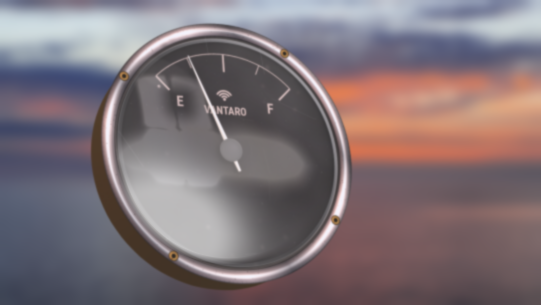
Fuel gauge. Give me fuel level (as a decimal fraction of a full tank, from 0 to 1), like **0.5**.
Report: **0.25**
